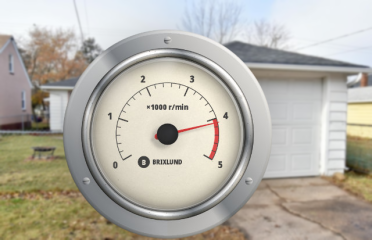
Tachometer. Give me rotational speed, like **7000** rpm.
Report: **4100** rpm
